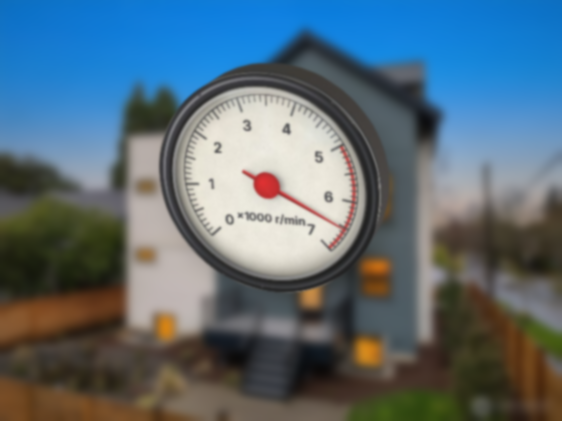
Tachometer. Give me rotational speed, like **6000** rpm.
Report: **6500** rpm
